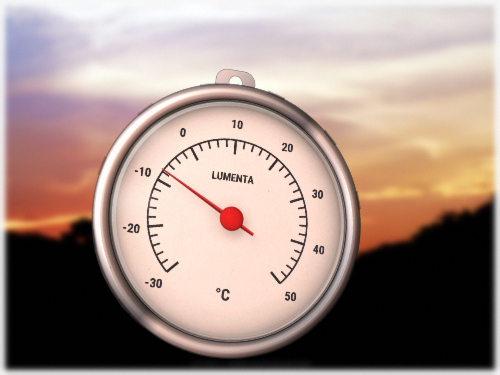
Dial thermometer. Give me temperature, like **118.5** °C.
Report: **-8** °C
